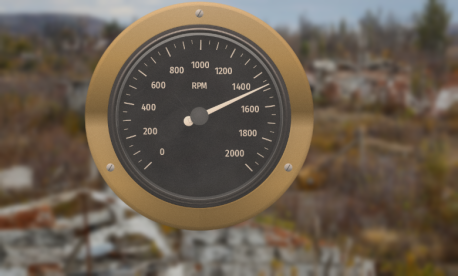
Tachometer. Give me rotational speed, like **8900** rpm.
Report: **1475** rpm
